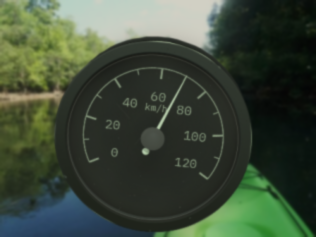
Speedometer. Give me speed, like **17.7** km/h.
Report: **70** km/h
